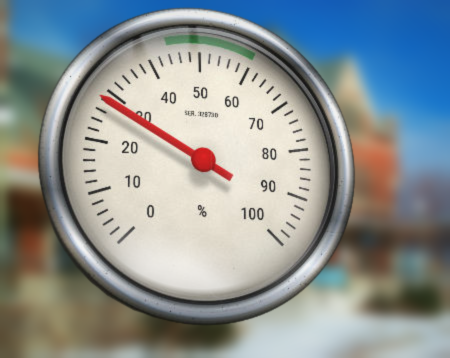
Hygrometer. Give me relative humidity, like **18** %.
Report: **28** %
